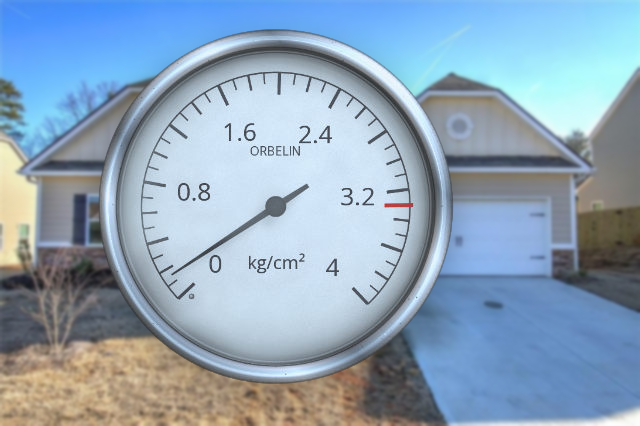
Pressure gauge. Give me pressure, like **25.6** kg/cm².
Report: **0.15** kg/cm²
